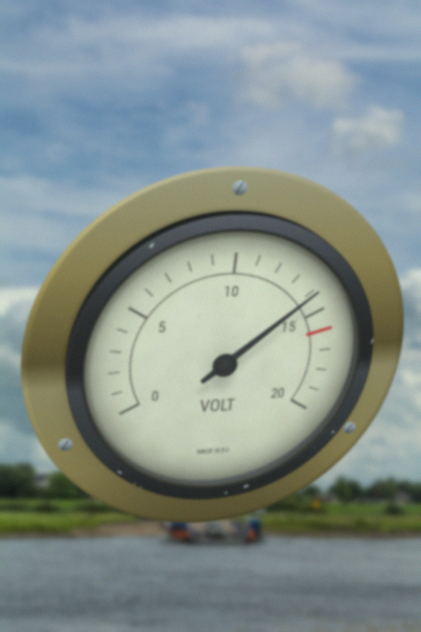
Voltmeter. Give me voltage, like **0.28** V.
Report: **14** V
